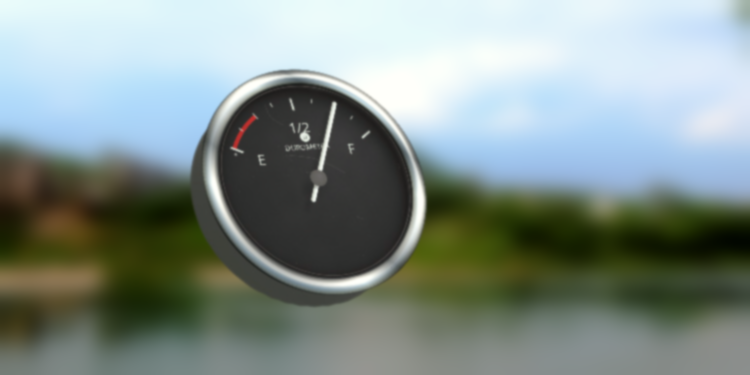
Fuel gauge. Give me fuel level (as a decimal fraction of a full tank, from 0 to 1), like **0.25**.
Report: **0.75**
